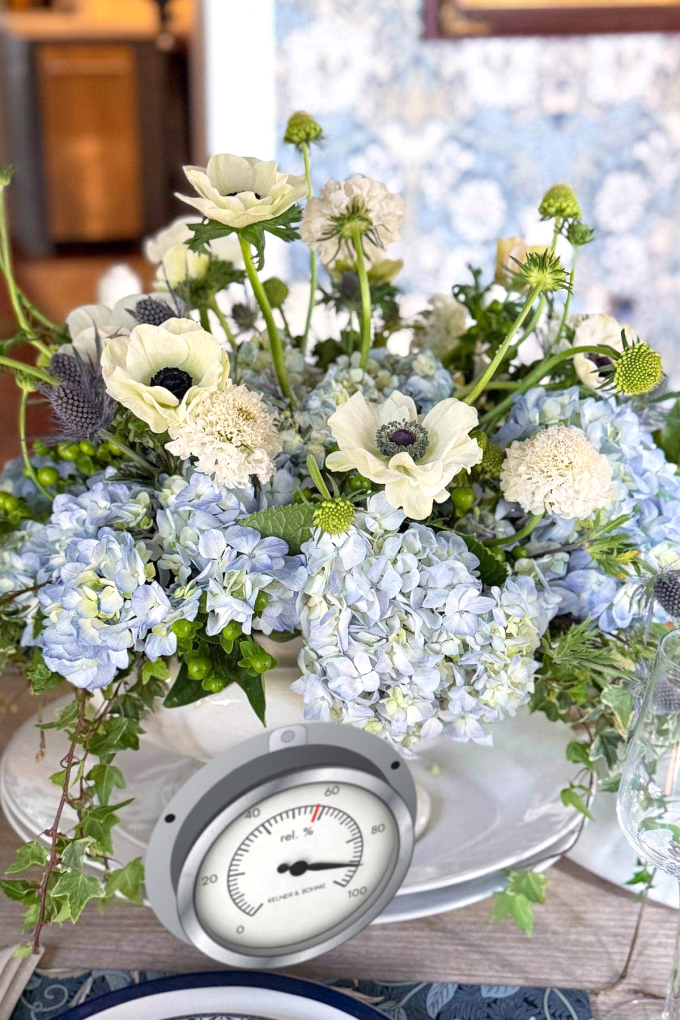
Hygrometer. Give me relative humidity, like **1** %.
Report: **90** %
